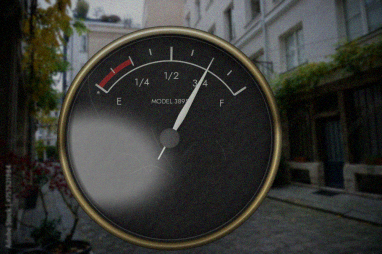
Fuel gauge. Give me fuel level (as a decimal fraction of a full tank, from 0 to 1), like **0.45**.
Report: **0.75**
